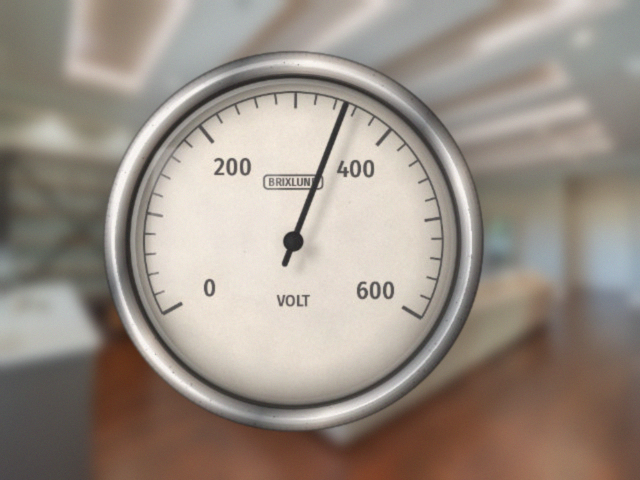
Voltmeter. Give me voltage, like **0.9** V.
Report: **350** V
